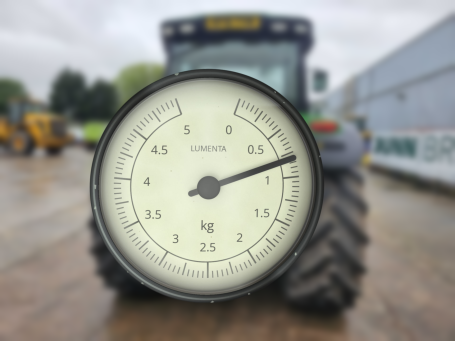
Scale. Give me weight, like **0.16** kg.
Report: **0.8** kg
